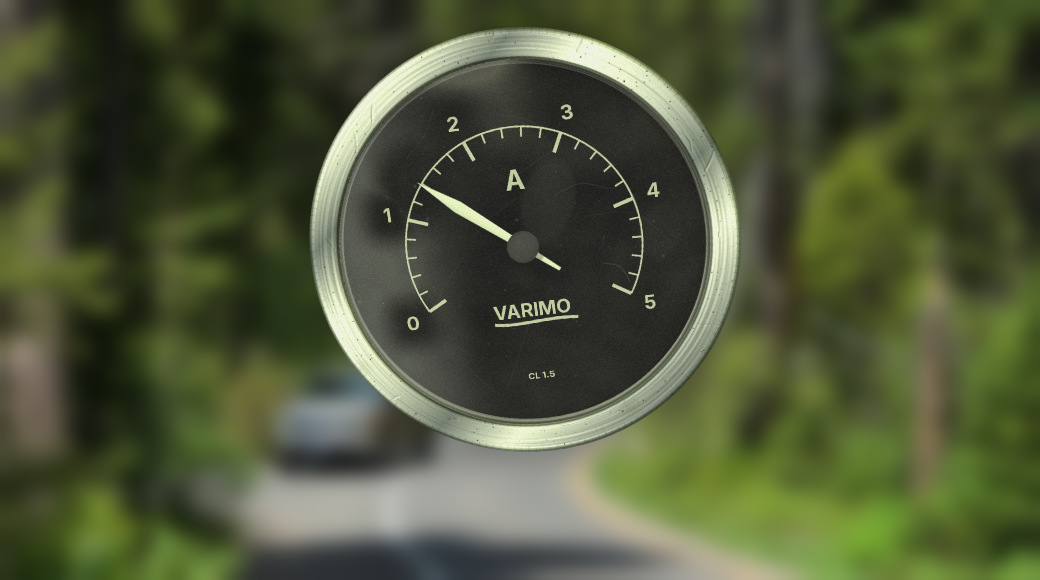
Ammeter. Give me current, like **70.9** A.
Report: **1.4** A
